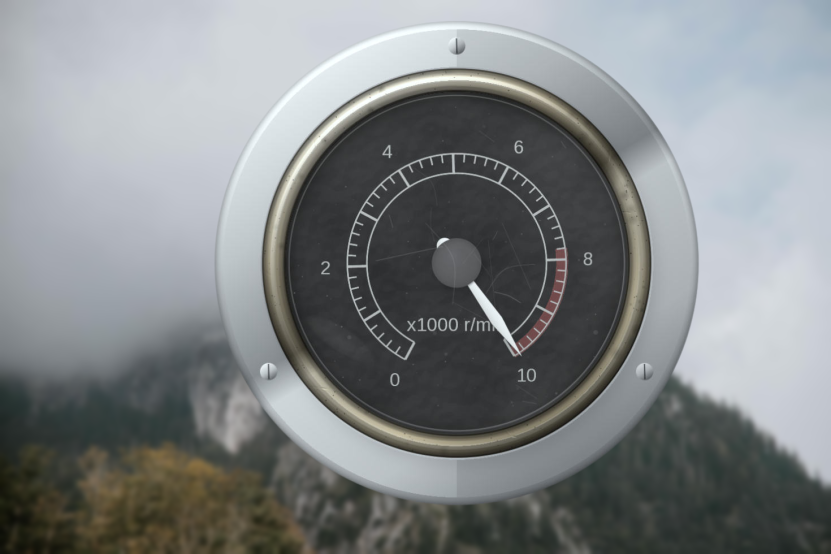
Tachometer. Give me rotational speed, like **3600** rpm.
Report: **9900** rpm
